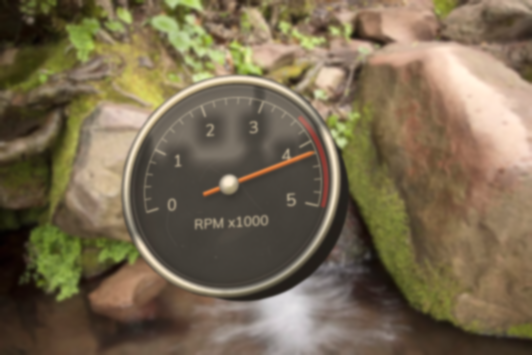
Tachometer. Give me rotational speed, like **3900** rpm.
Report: **4200** rpm
